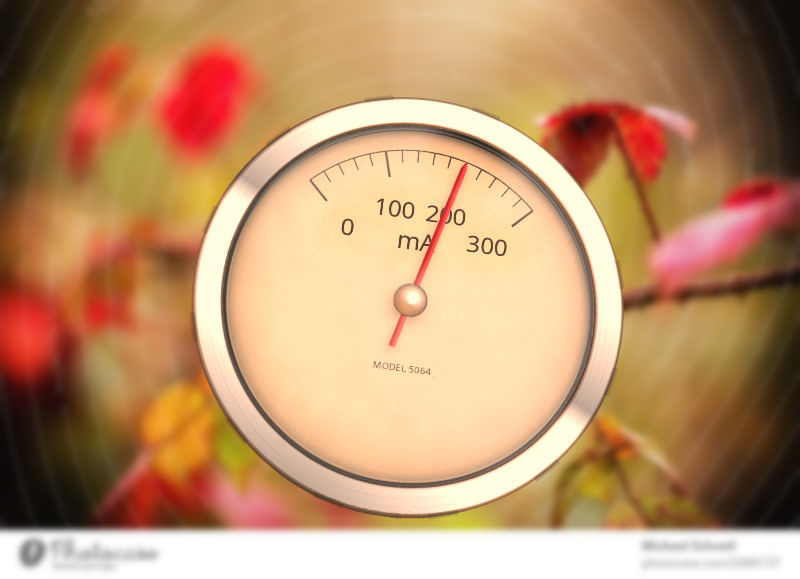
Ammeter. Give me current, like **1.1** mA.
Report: **200** mA
